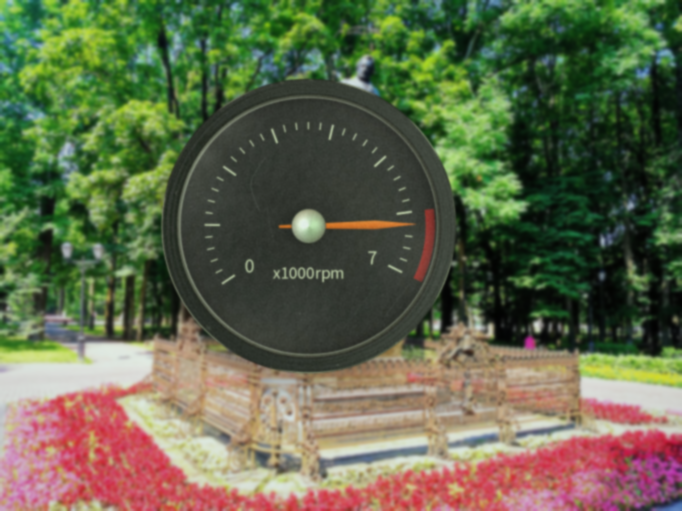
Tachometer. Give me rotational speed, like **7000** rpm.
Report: **6200** rpm
